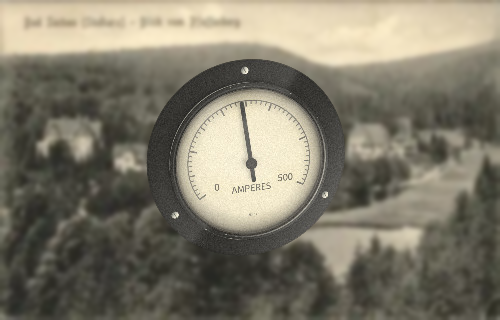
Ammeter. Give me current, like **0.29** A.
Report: **240** A
